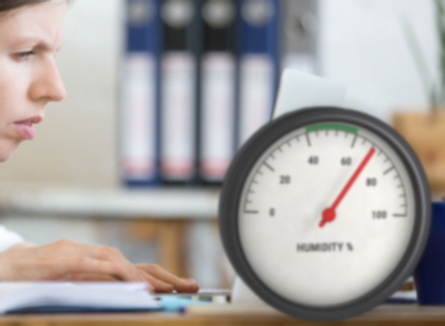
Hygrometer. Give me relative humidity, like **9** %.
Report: **68** %
